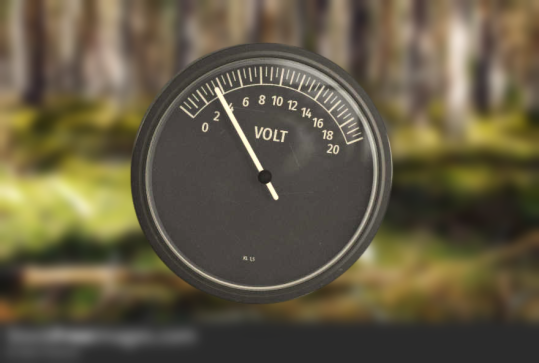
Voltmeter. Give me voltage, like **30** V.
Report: **3.5** V
